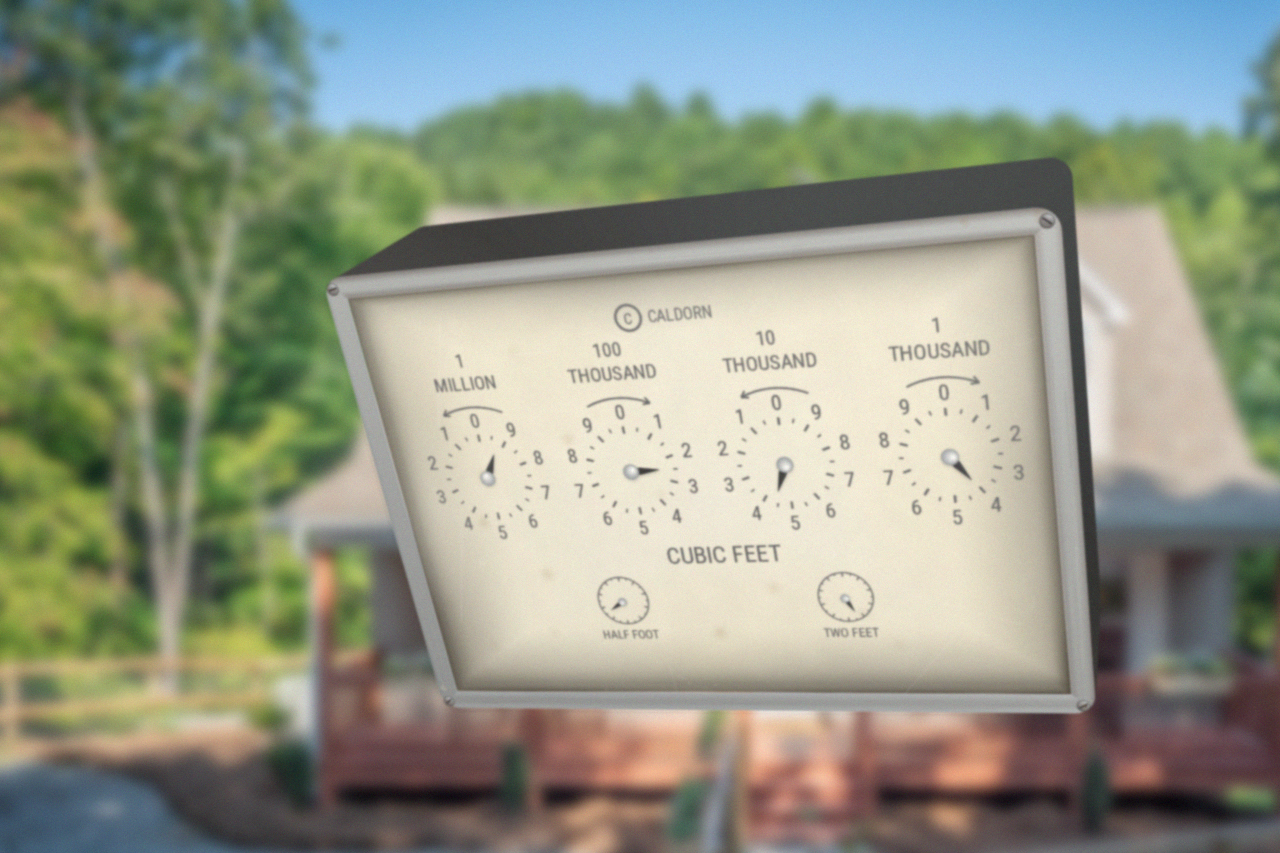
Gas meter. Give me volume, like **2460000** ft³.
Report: **924400** ft³
